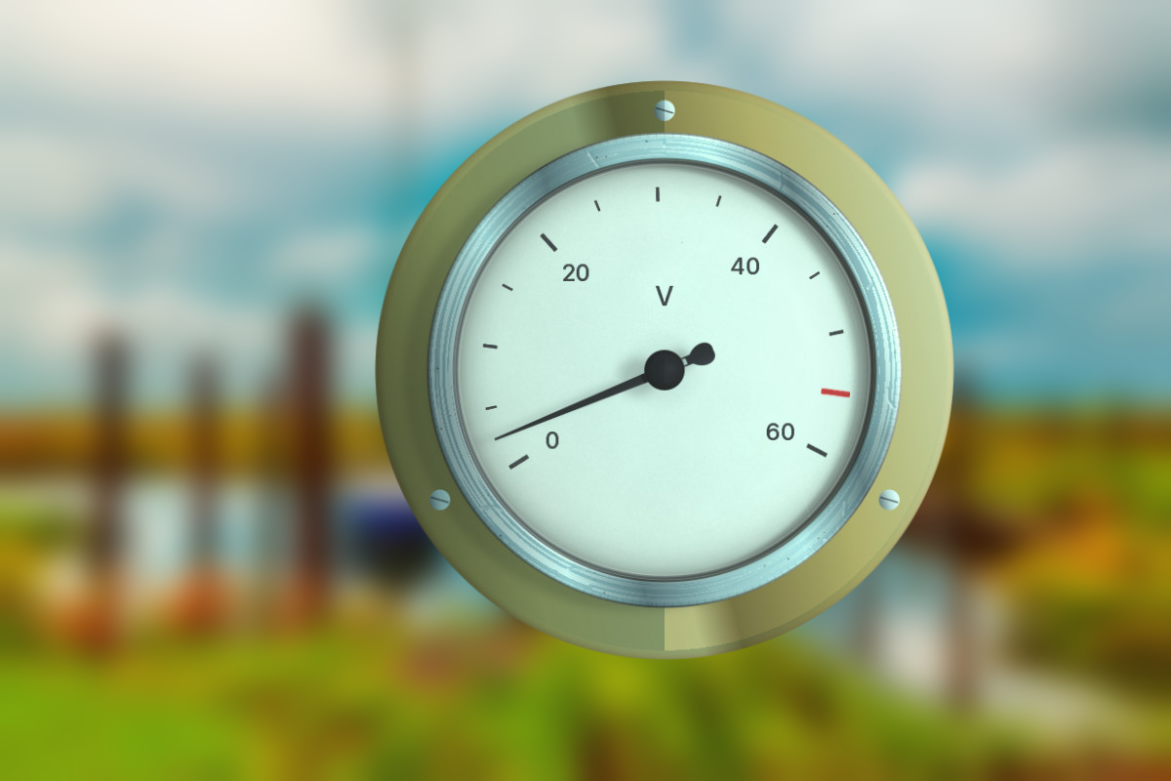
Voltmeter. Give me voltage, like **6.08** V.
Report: **2.5** V
